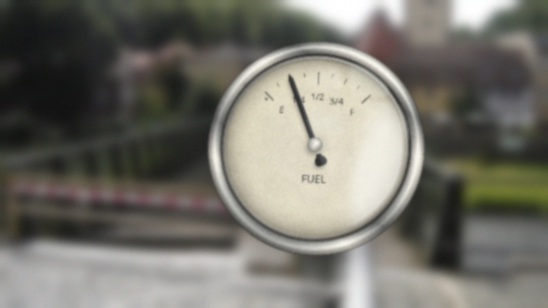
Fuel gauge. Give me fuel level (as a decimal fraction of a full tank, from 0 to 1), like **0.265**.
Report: **0.25**
